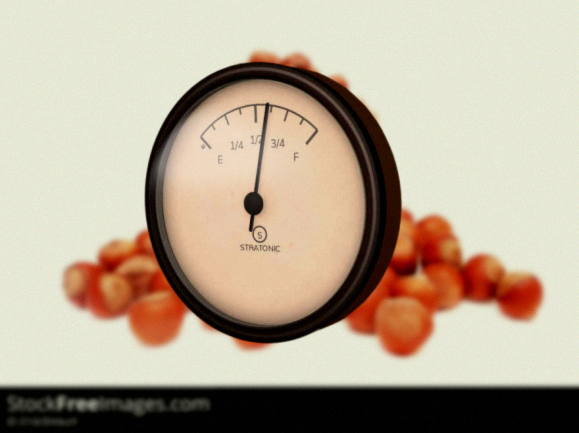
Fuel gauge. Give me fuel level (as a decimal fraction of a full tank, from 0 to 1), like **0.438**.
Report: **0.625**
